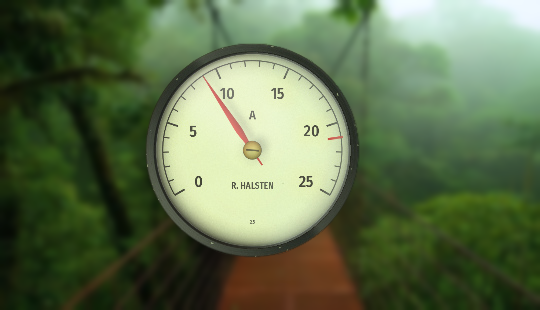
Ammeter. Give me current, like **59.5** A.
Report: **9** A
